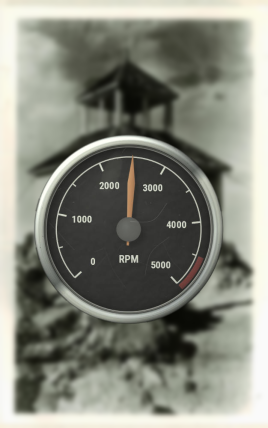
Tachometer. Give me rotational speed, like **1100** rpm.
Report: **2500** rpm
